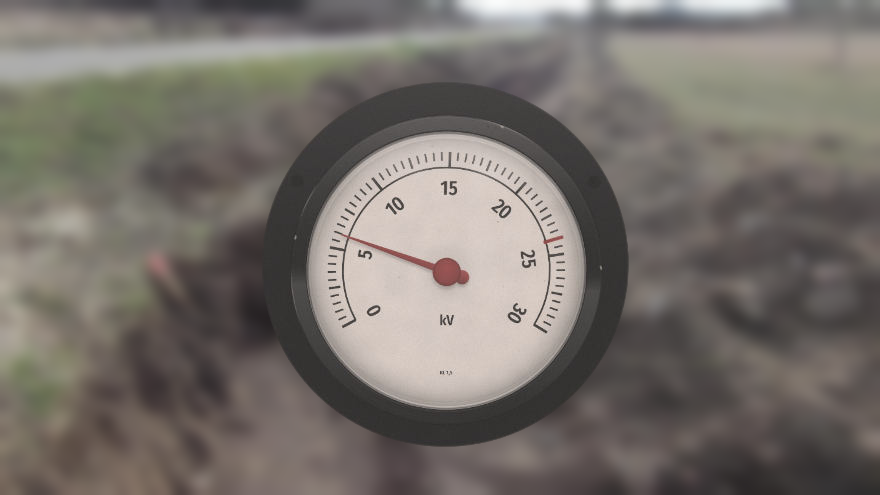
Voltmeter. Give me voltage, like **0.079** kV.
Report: **6** kV
